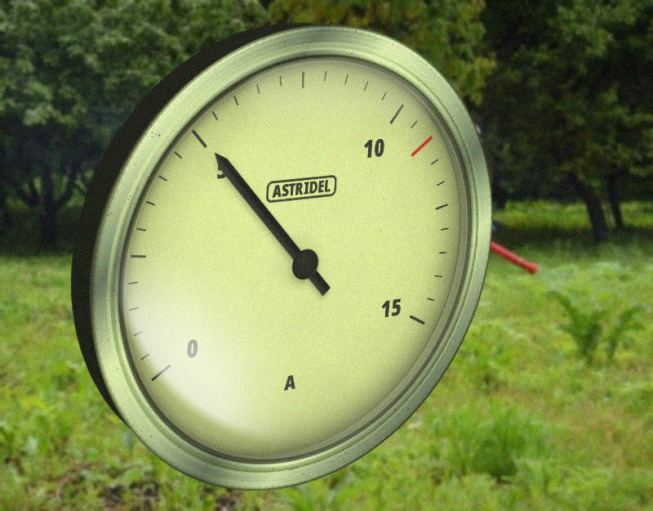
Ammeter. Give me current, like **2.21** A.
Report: **5** A
